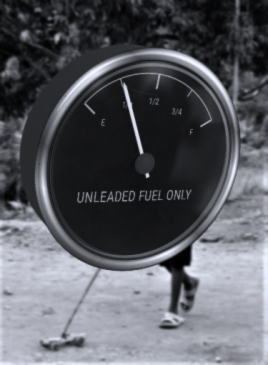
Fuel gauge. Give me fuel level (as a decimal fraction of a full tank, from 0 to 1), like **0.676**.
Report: **0.25**
